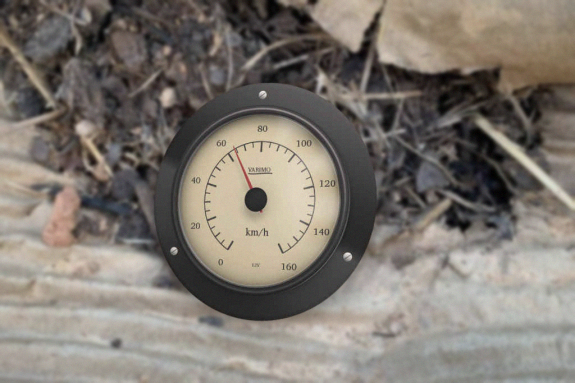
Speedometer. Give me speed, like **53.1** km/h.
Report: **65** km/h
